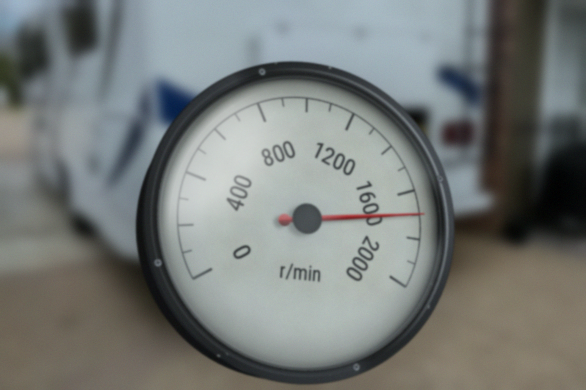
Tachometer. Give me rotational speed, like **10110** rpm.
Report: **1700** rpm
